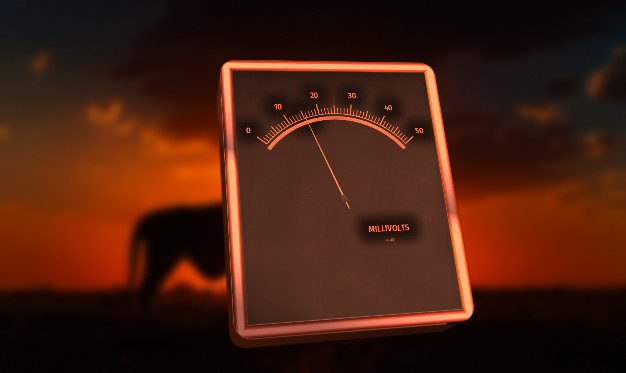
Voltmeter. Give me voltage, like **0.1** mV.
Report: **15** mV
